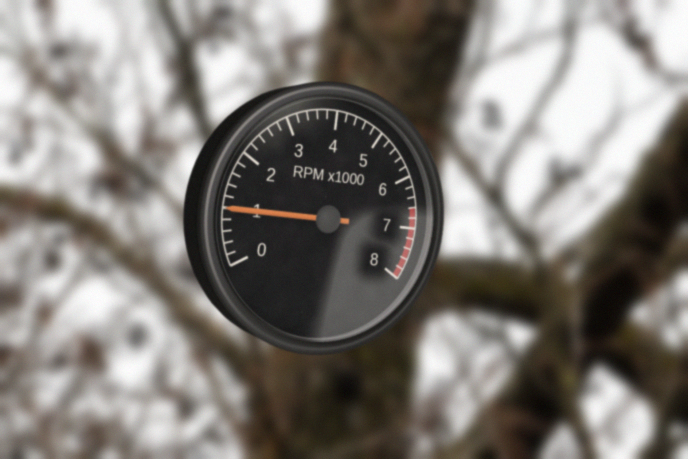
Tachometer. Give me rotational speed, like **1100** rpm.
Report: **1000** rpm
